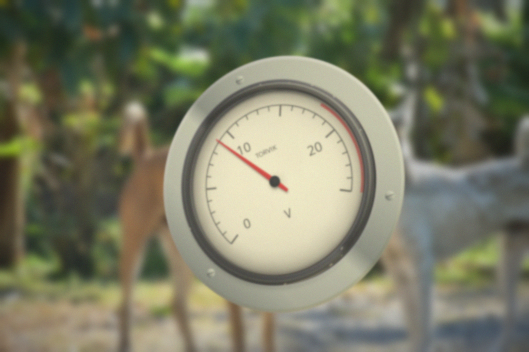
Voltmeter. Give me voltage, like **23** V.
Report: **9** V
